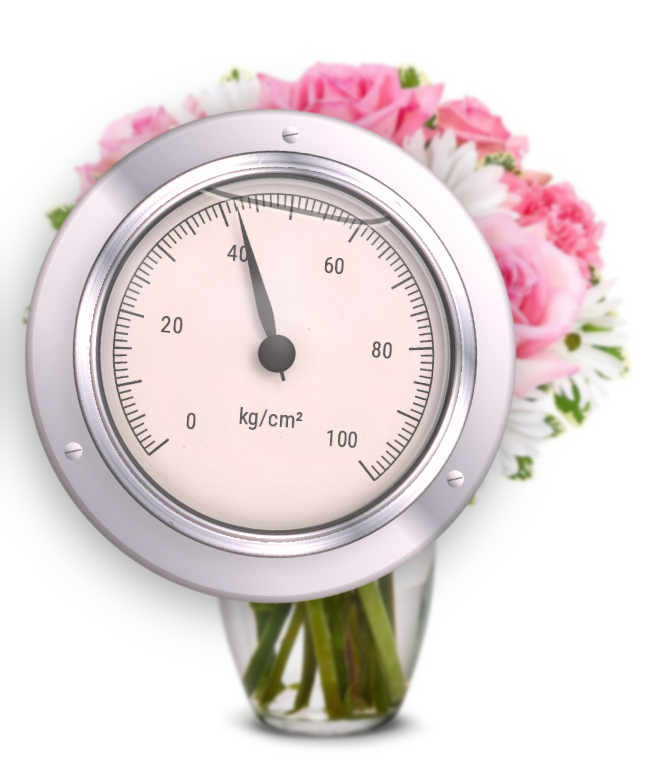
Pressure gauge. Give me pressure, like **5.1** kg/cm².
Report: **42** kg/cm²
